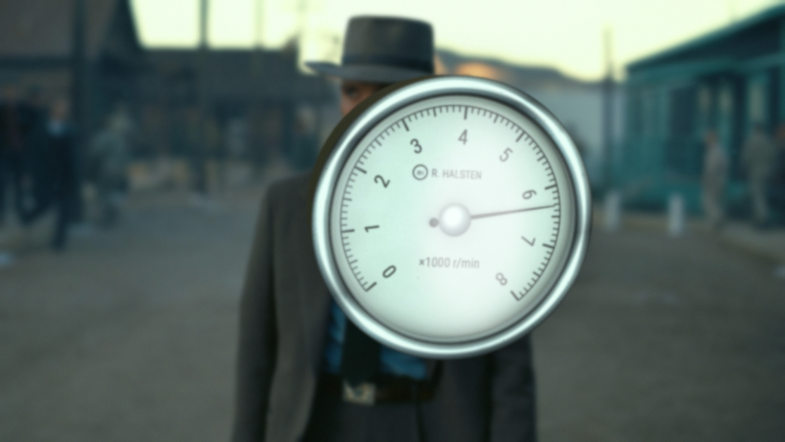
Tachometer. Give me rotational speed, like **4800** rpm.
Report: **6300** rpm
